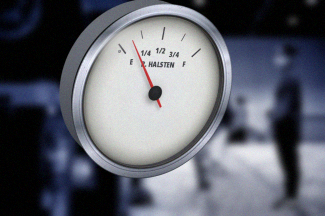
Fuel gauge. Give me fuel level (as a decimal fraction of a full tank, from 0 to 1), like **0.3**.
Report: **0.125**
